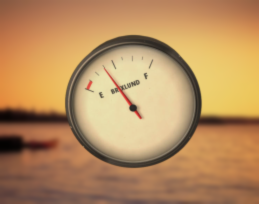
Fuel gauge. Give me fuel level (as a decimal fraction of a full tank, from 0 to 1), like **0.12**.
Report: **0.375**
